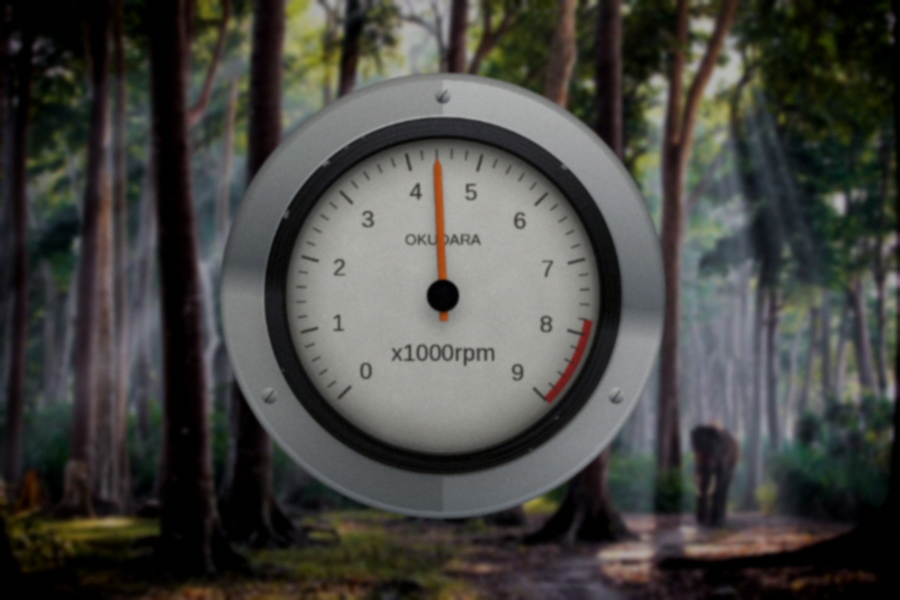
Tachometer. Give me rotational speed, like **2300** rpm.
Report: **4400** rpm
